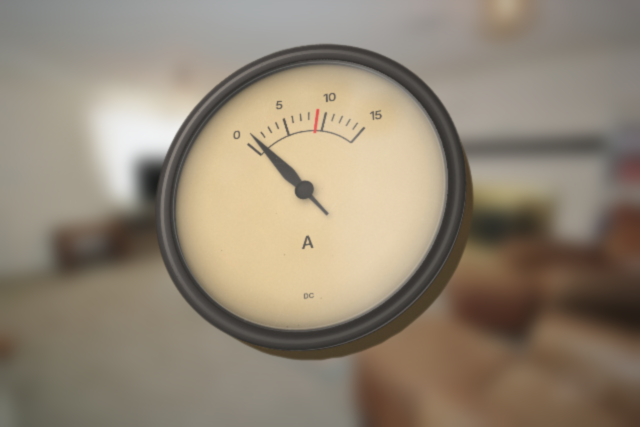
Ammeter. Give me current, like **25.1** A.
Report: **1** A
